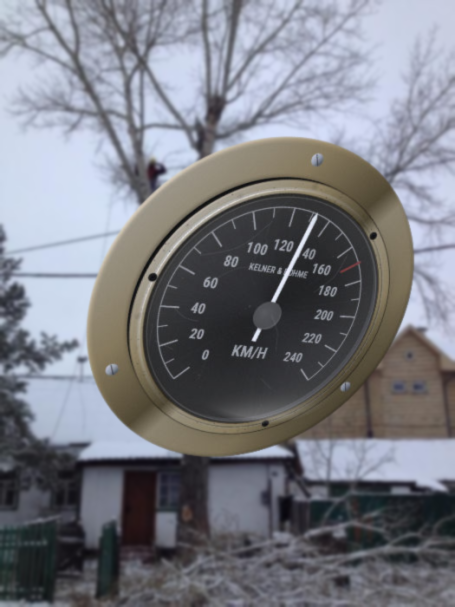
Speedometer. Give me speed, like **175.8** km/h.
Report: **130** km/h
